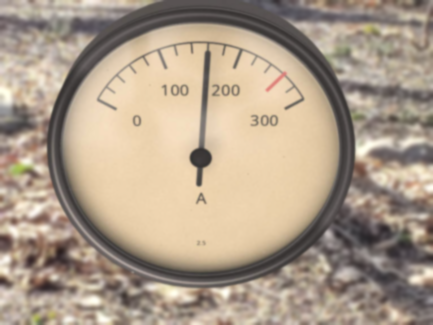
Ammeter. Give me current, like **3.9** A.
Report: **160** A
